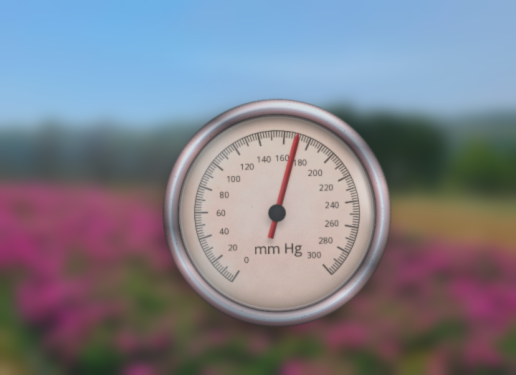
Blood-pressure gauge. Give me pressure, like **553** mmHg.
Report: **170** mmHg
